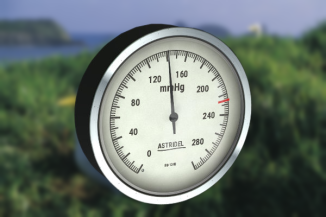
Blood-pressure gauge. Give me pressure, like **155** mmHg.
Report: **140** mmHg
